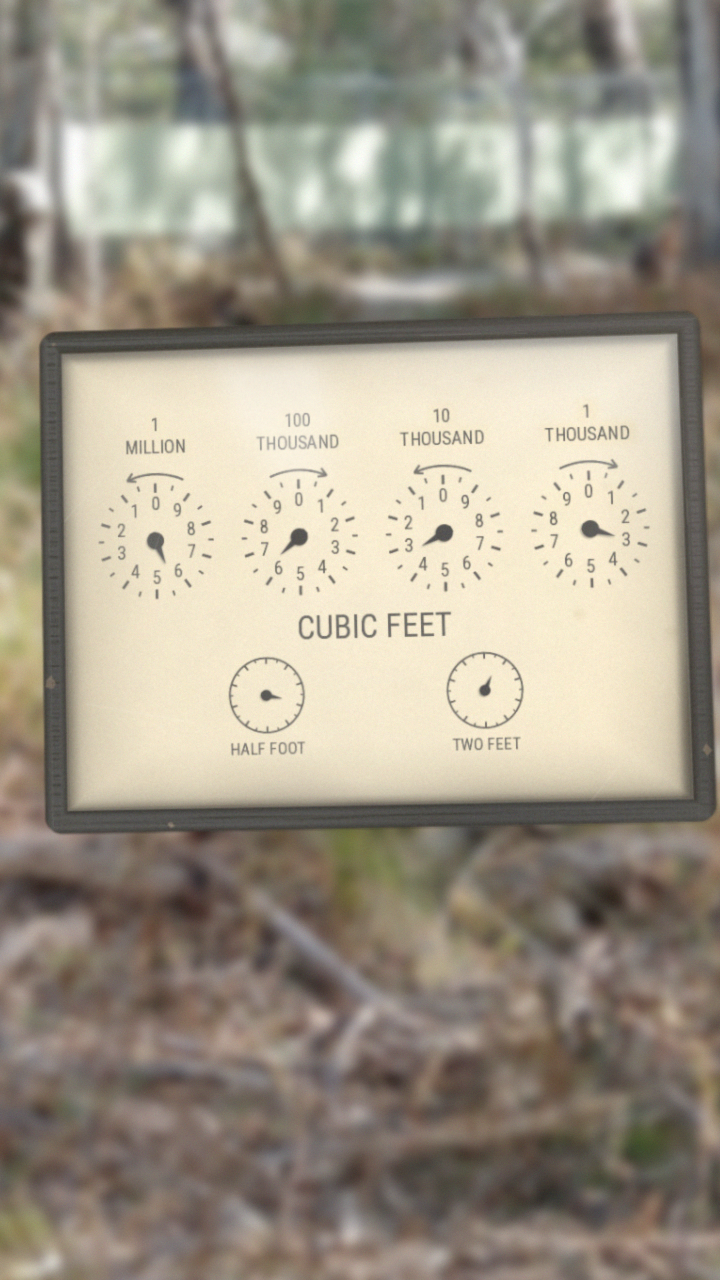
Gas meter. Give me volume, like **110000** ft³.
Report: **563300** ft³
